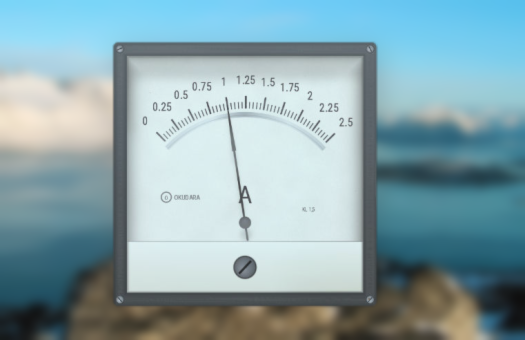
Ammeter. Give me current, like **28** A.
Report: **1** A
